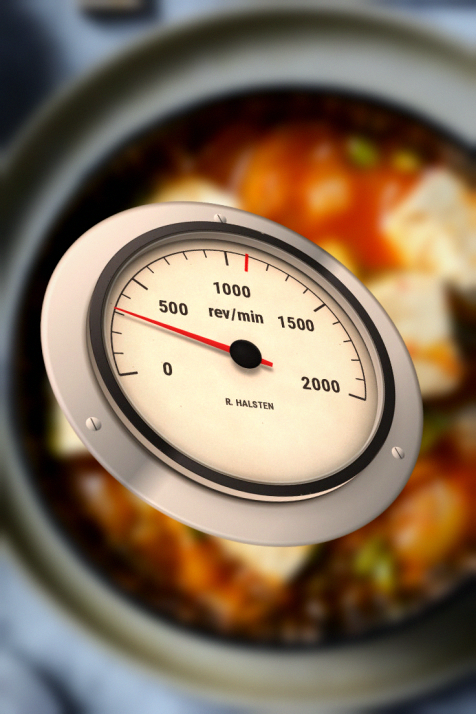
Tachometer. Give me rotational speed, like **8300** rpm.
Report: **300** rpm
